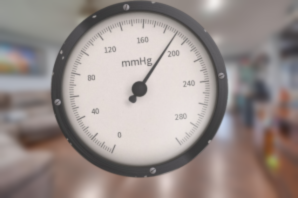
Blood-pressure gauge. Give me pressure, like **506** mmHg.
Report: **190** mmHg
